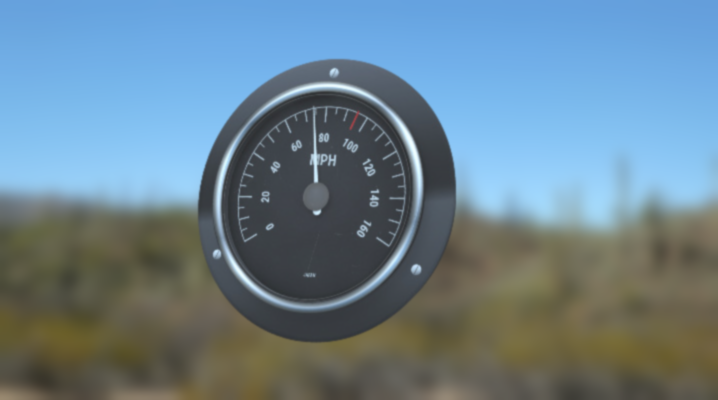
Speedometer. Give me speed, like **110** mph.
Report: **75** mph
